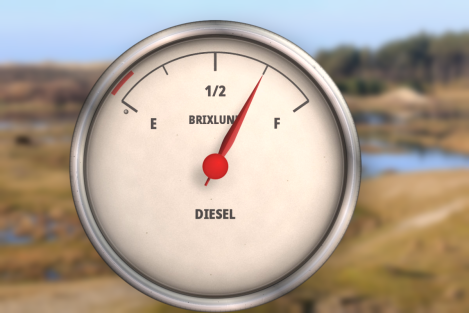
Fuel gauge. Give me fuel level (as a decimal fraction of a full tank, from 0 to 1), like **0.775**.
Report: **0.75**
